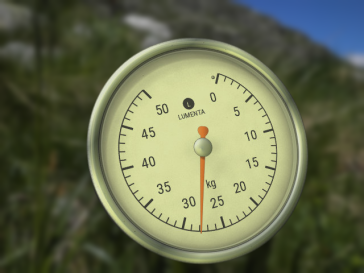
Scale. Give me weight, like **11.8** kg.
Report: **28** kg
